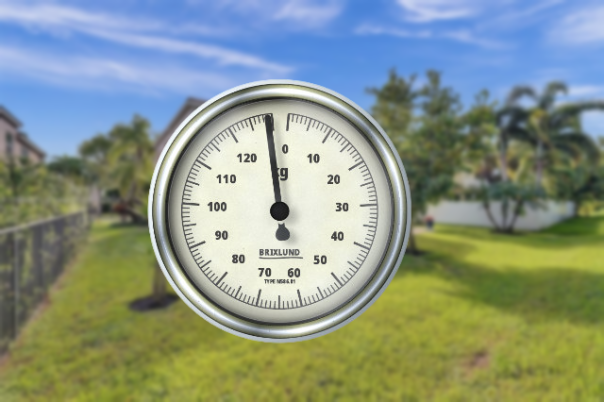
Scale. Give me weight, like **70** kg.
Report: **129** kg
